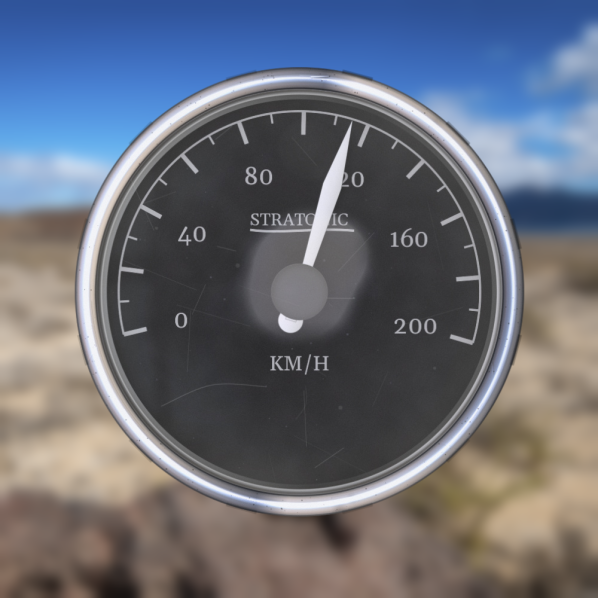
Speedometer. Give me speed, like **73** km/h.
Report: **115** km/h
